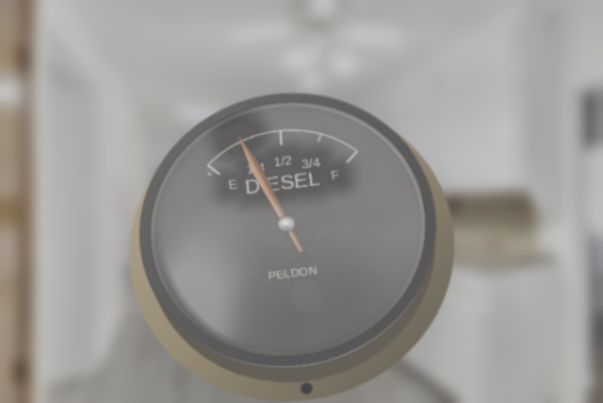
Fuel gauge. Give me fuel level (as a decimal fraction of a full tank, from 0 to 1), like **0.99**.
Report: **0.25**
